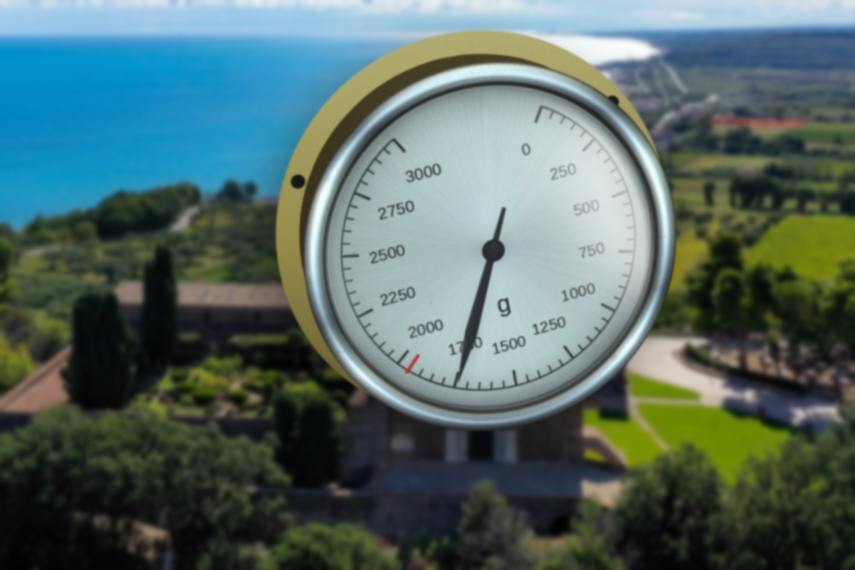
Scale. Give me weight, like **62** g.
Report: **1750** g
